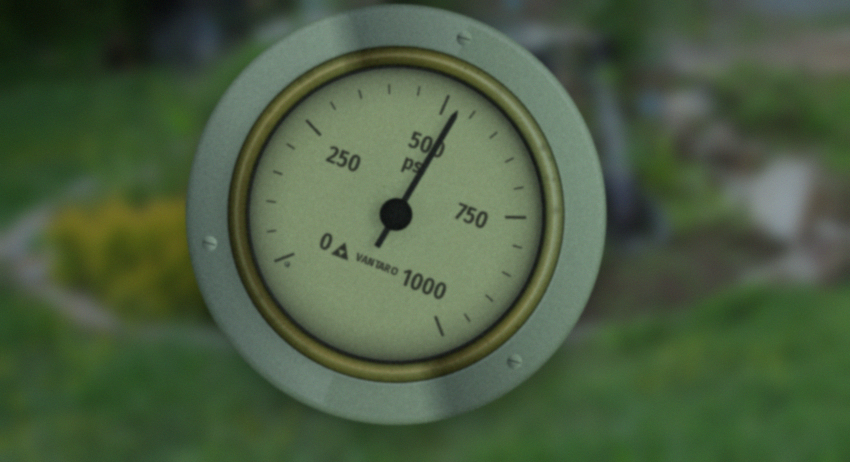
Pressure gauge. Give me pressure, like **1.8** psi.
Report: **525** psi
